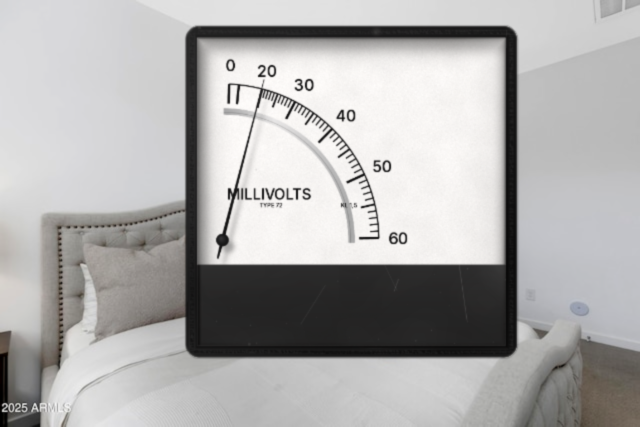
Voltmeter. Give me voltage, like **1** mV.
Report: **20** mV
